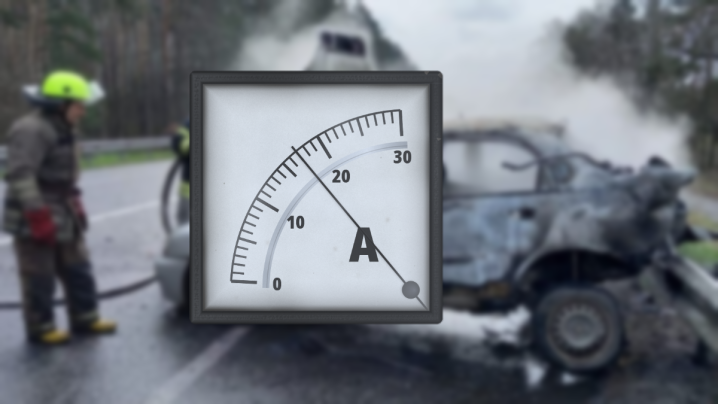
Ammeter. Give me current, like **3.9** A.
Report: **17** A
